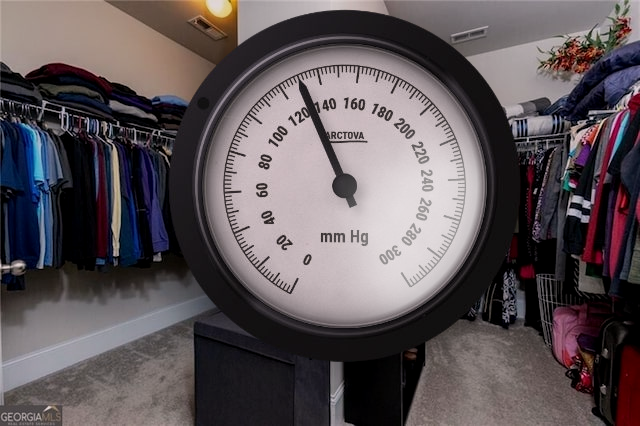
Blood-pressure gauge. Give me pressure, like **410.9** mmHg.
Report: **130** mmHg
